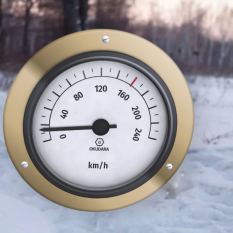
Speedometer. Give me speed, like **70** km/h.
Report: **15** km/h
